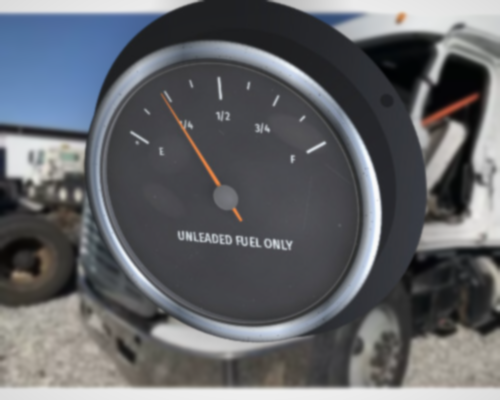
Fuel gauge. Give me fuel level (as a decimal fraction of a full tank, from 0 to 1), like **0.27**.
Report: **0.25**
